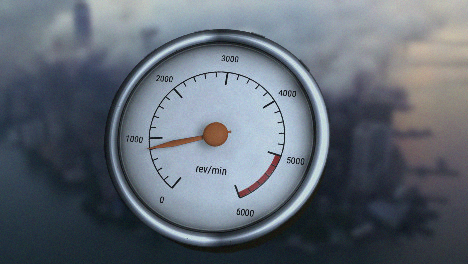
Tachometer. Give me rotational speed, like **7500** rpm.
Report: **800** rpm
